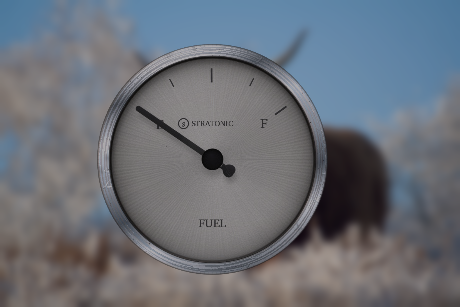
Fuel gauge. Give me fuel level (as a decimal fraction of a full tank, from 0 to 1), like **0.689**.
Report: **0**
